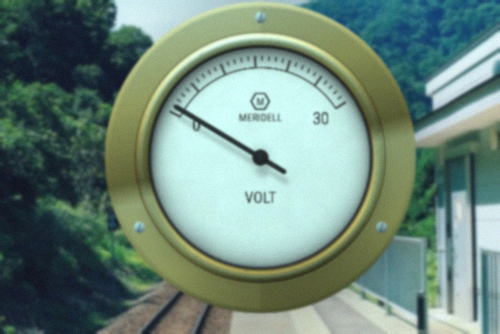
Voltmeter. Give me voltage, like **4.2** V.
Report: **1** V
